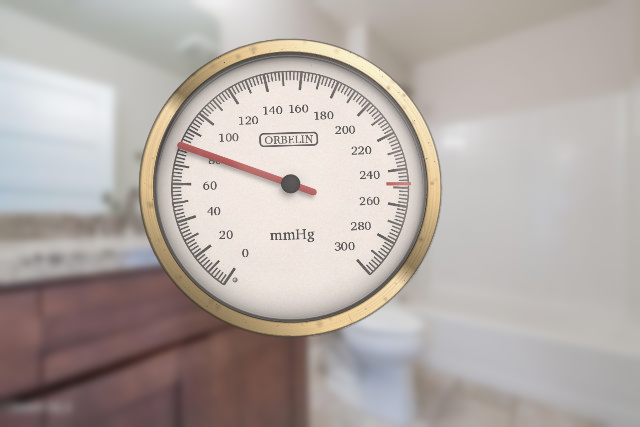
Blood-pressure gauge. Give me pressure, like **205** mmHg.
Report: **80** mmHg
